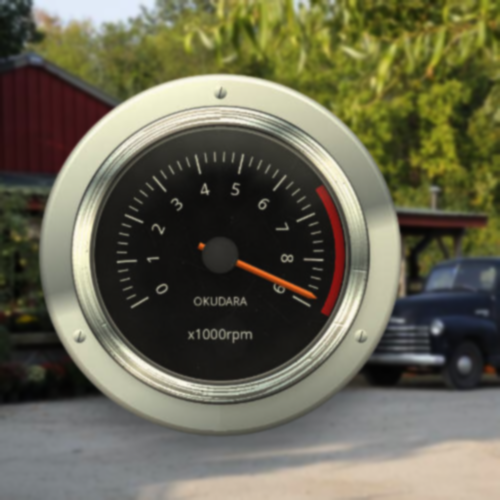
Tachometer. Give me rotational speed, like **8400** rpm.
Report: **8800** rpm
